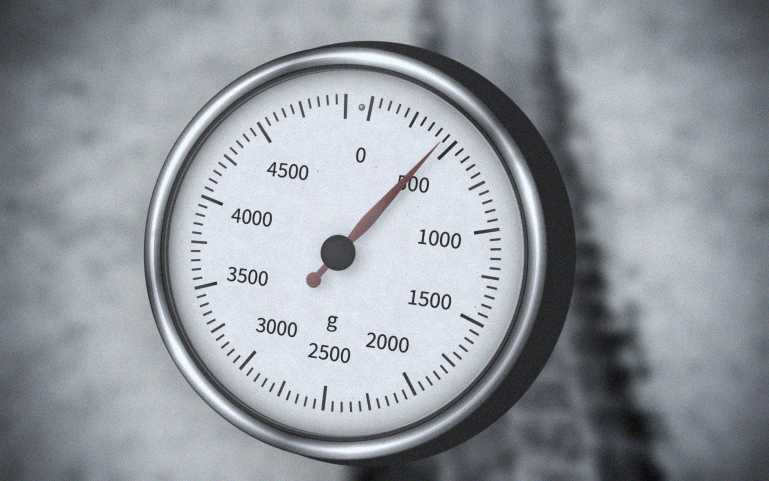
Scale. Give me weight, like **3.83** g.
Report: **450** g
